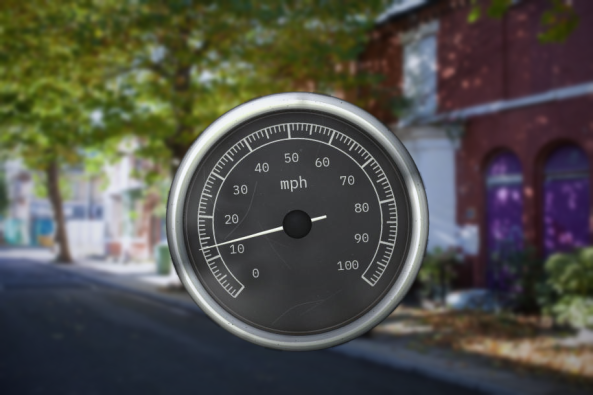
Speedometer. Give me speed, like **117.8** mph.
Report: **13** mph
